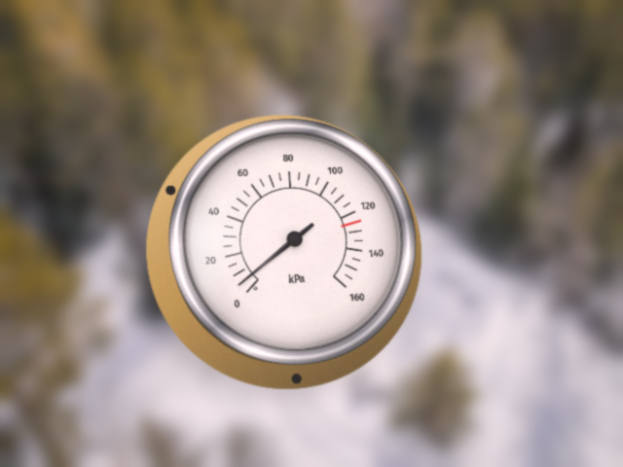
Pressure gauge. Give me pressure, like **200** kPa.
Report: **5** kPa
